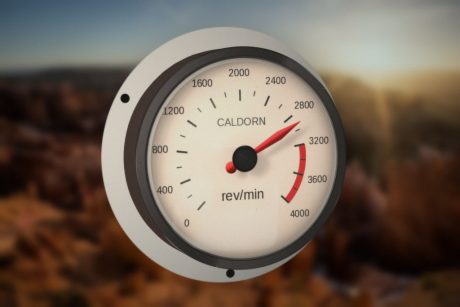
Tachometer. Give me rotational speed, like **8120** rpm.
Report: **2900** rpm
